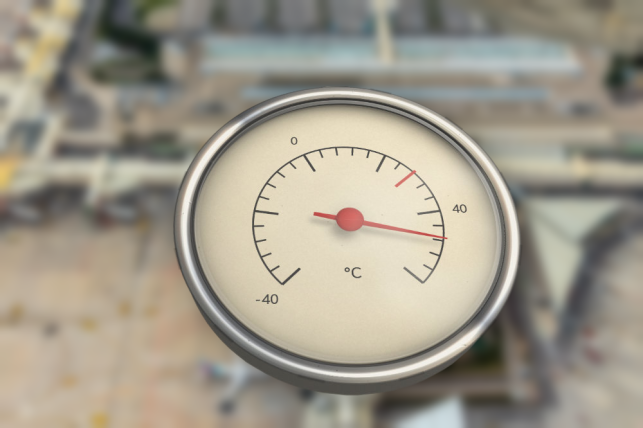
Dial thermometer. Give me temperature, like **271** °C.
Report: **48** °C
